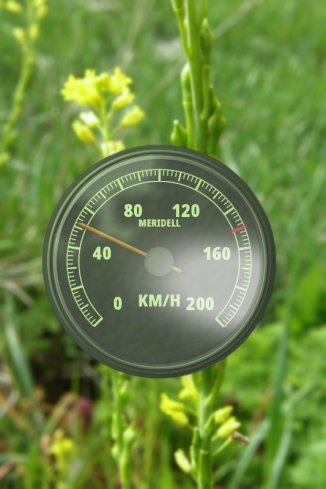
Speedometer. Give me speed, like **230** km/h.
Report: **52** km/h
